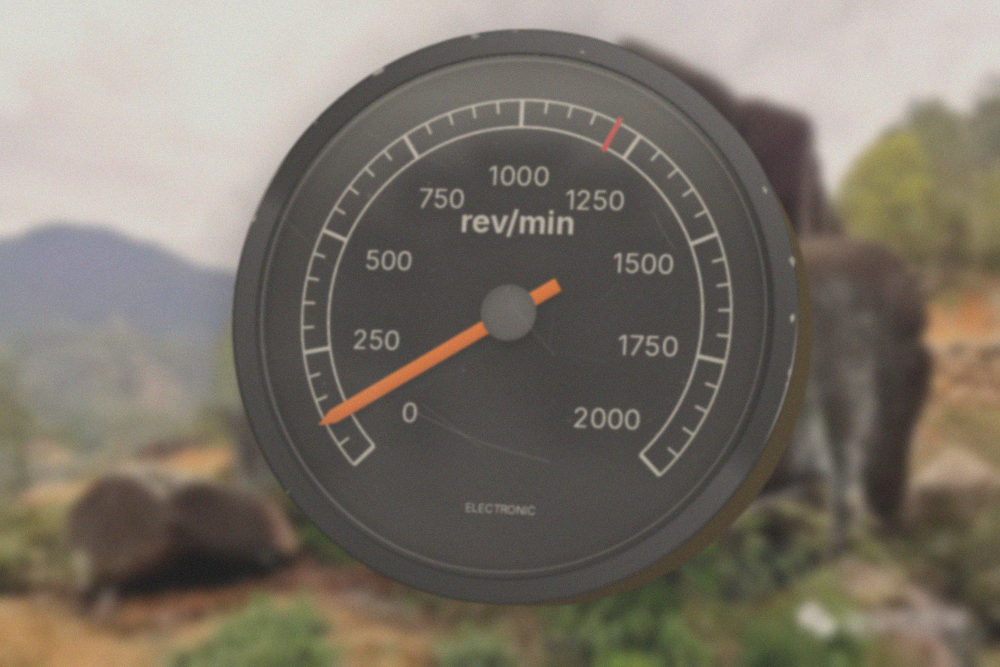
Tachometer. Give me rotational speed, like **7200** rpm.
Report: **100** rpm
